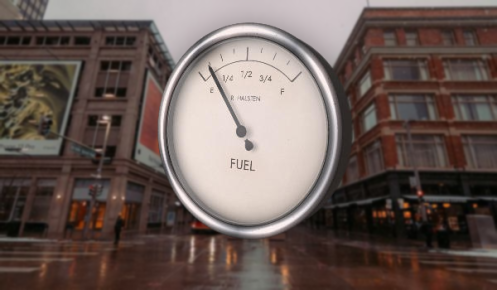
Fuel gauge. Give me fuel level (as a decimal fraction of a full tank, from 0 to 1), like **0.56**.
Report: **0.125**
